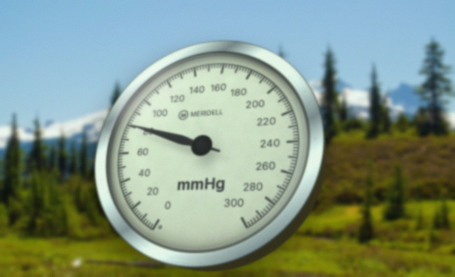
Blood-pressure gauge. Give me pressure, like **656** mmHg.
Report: **80** mmHg
